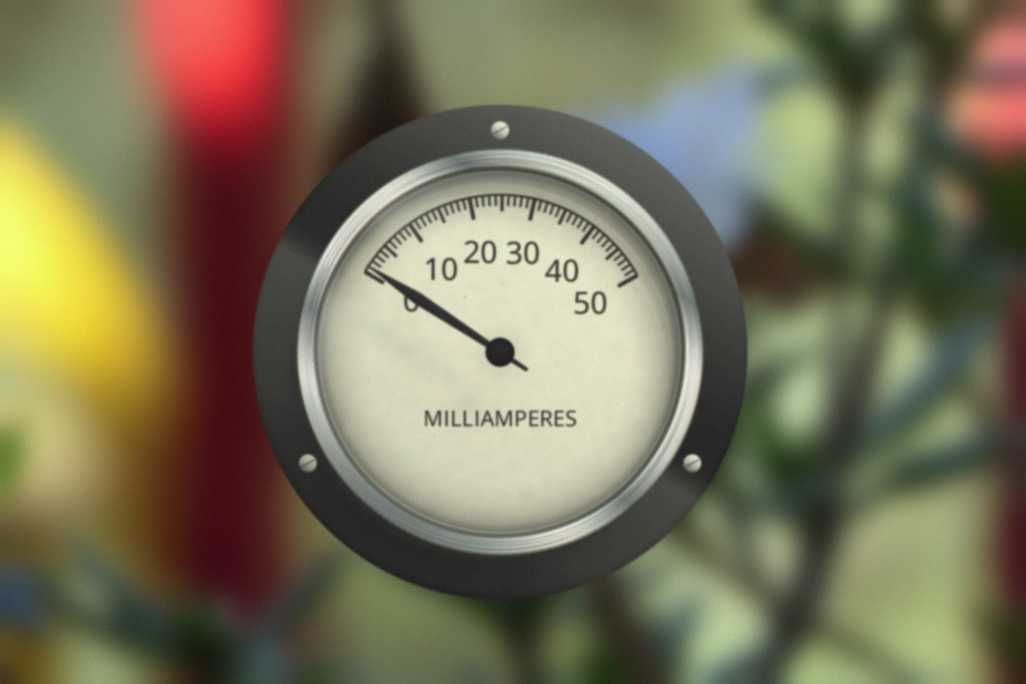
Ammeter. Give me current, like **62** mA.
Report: **1** mA
